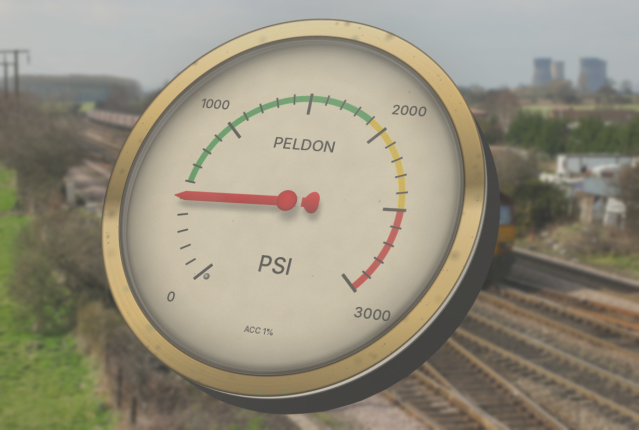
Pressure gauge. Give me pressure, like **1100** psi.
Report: **500** psi
